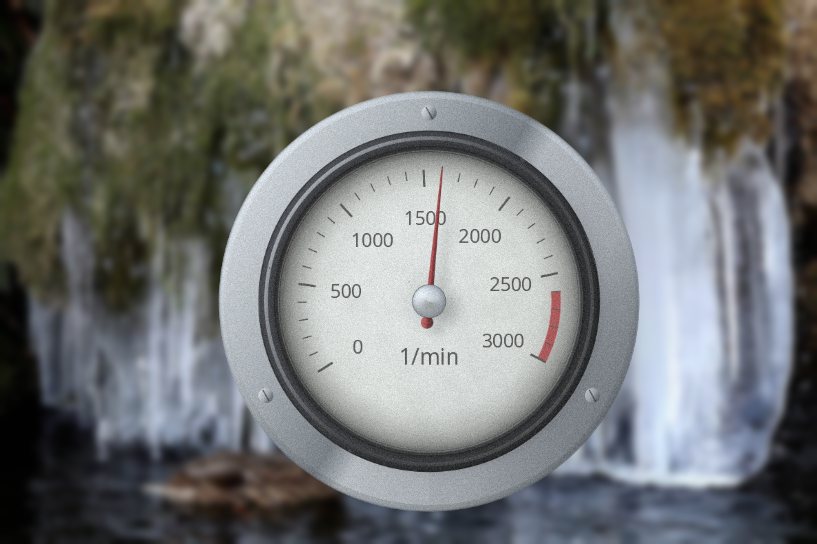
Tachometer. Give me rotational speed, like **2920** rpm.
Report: **1600** rpm
